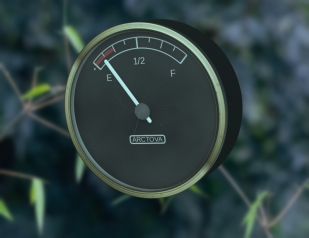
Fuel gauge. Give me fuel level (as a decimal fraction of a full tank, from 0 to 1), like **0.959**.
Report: **0.125**
